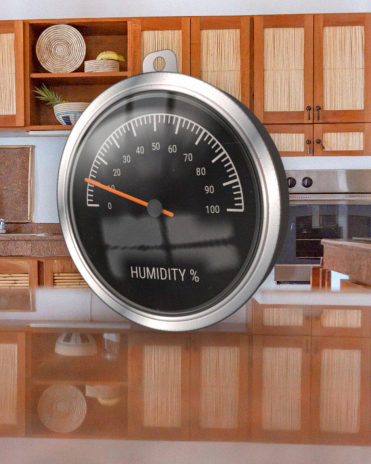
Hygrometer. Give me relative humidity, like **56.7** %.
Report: **10** %
